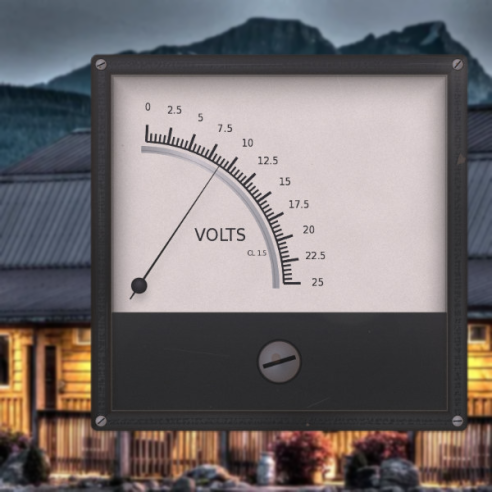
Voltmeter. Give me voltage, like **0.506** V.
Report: **9** V
